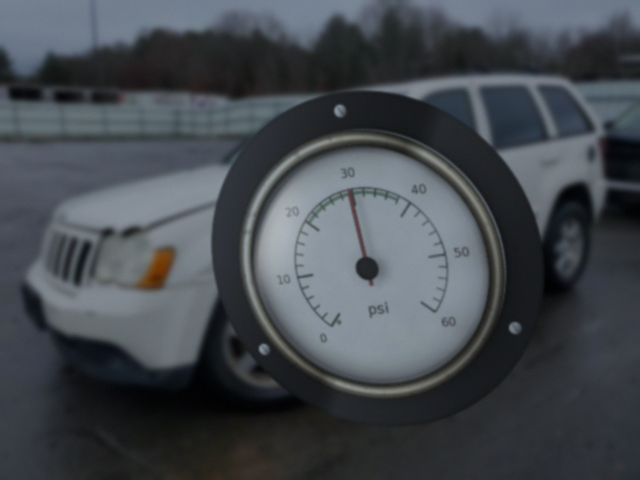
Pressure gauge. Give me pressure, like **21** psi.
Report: **30** psi
